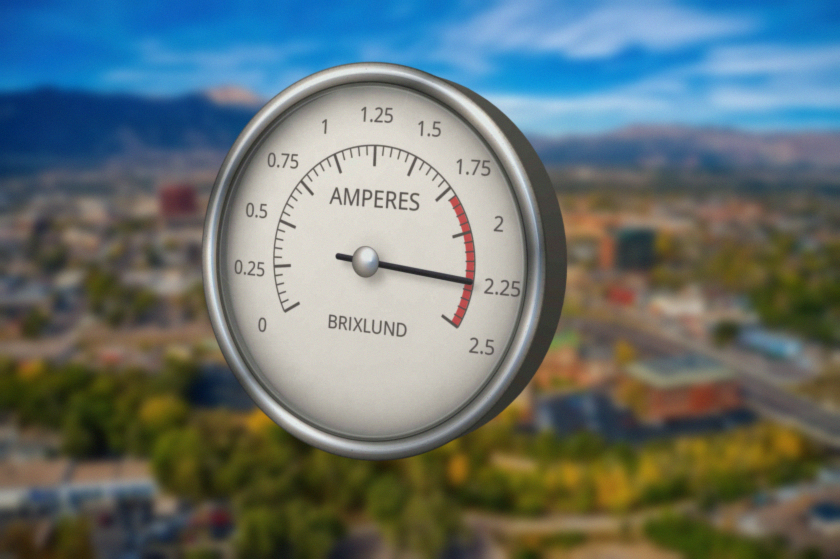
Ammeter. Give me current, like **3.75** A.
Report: **2.25** A
